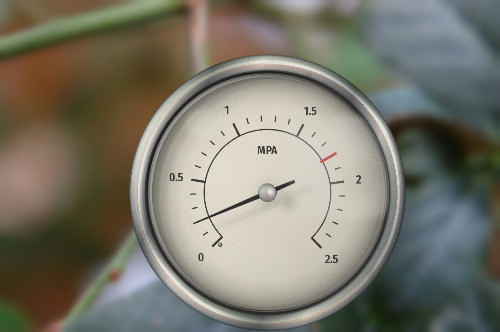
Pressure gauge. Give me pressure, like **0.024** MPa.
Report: **0.2** MPa
